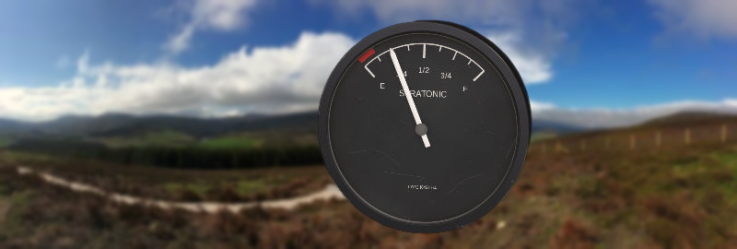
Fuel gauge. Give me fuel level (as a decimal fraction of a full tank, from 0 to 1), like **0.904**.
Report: **0.25**
